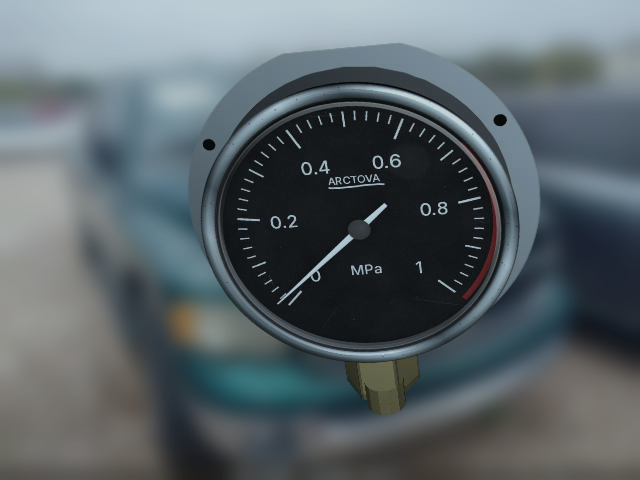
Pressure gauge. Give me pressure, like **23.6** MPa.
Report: **0.02** MPa
